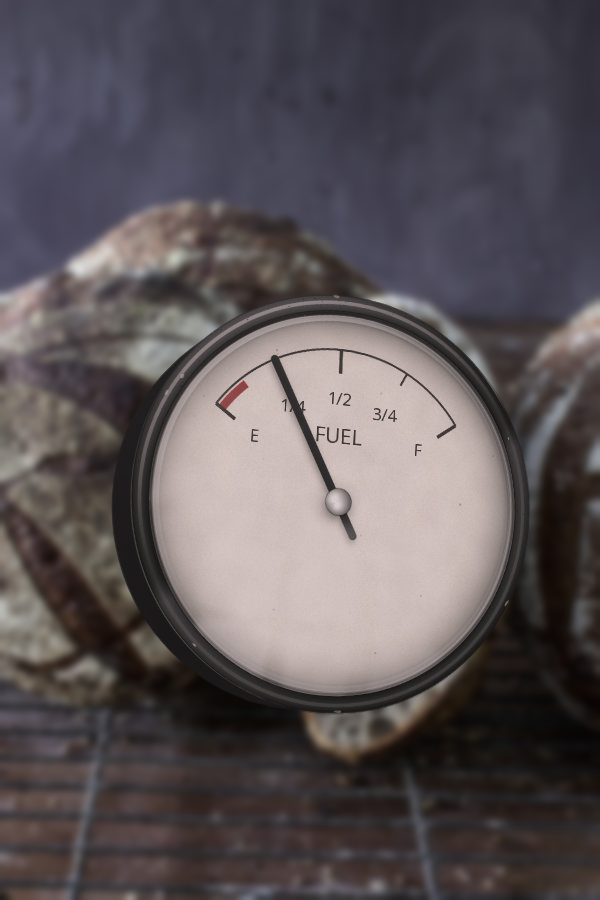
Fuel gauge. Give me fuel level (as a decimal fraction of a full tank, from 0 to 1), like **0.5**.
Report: **0.25**
